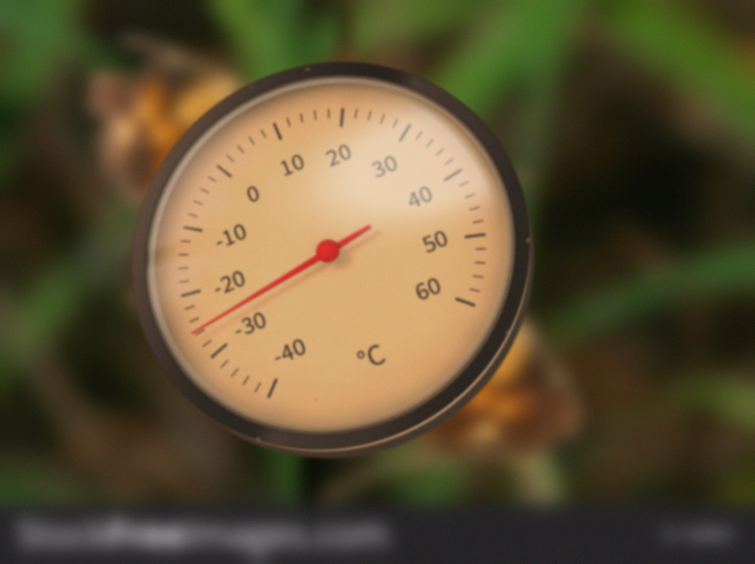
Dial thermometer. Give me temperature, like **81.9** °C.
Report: **-26** °C
